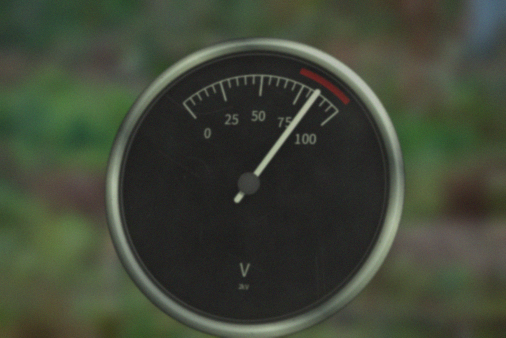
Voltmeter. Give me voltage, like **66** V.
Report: **85** V
